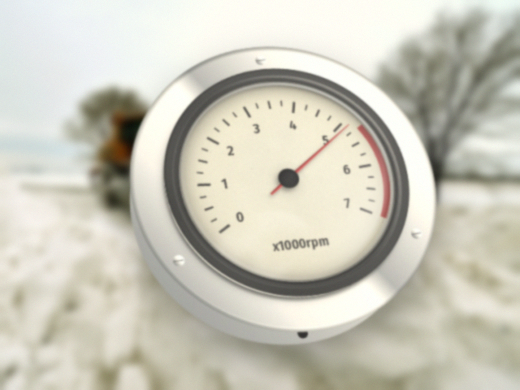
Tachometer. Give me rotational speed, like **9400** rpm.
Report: **5125** rpm
